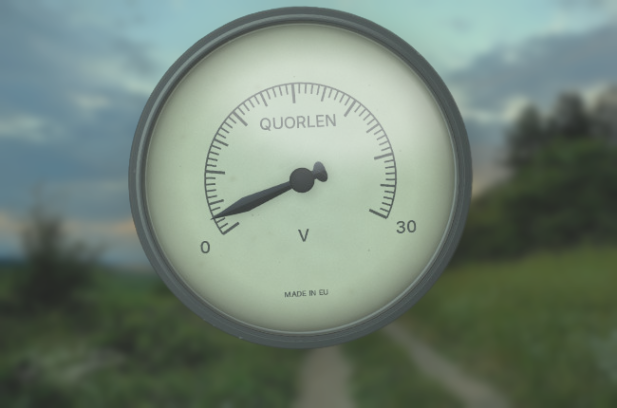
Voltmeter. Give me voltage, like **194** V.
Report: **1.5** V
